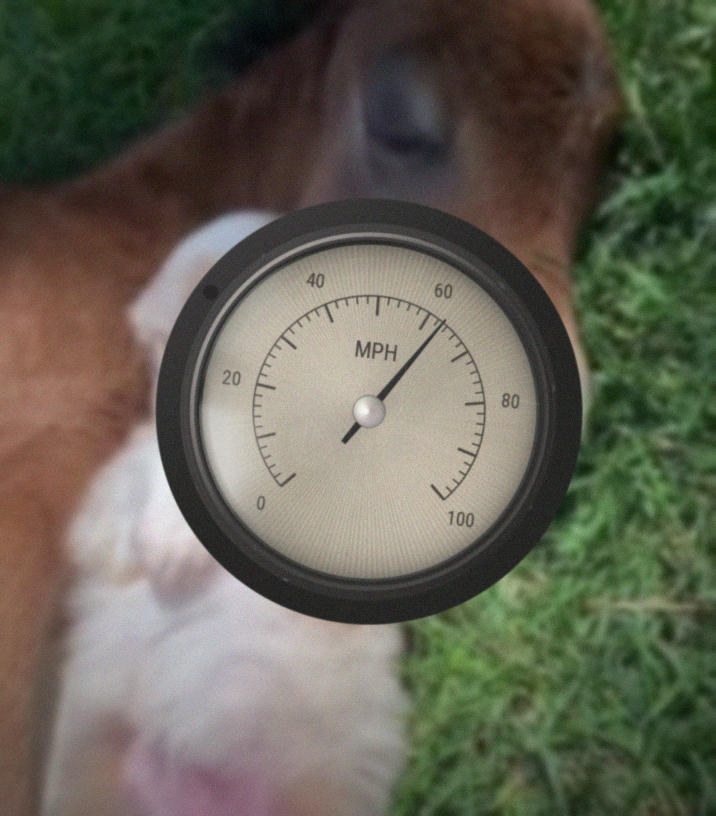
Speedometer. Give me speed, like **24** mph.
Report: **63** mph
